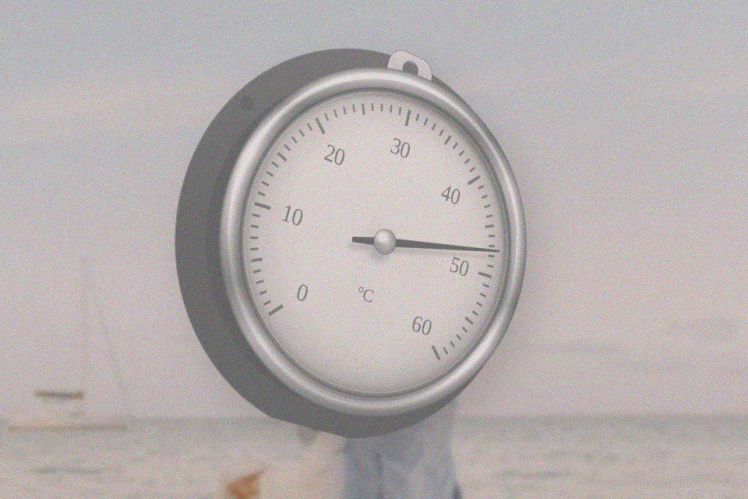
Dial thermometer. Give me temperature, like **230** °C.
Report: **47.5** °C
